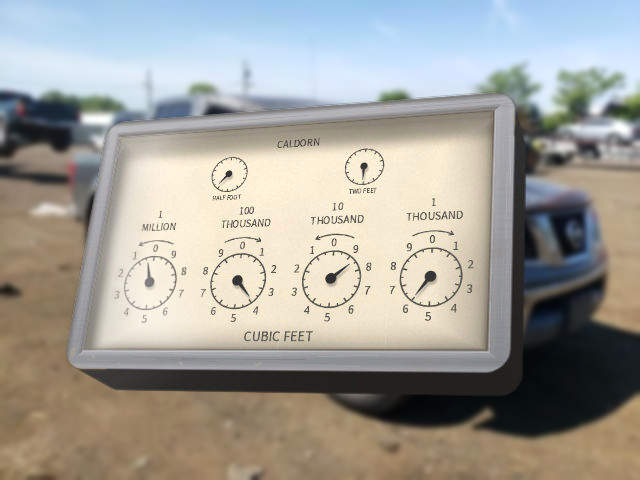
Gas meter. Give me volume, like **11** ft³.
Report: **38600** ft³
